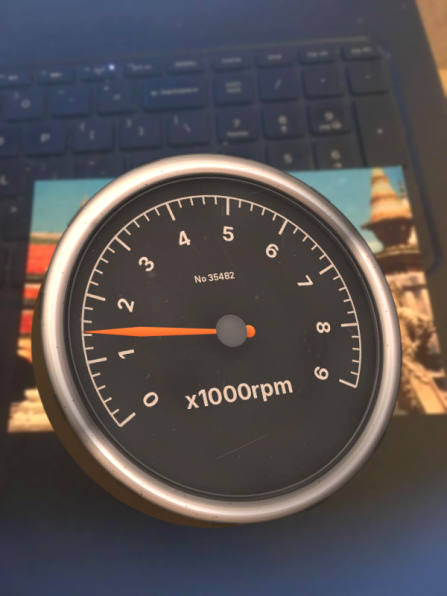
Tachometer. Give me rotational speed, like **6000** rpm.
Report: **1400** rpm
